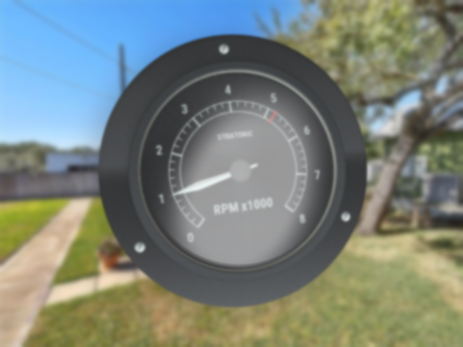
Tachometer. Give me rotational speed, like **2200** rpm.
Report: **1000** rpm
